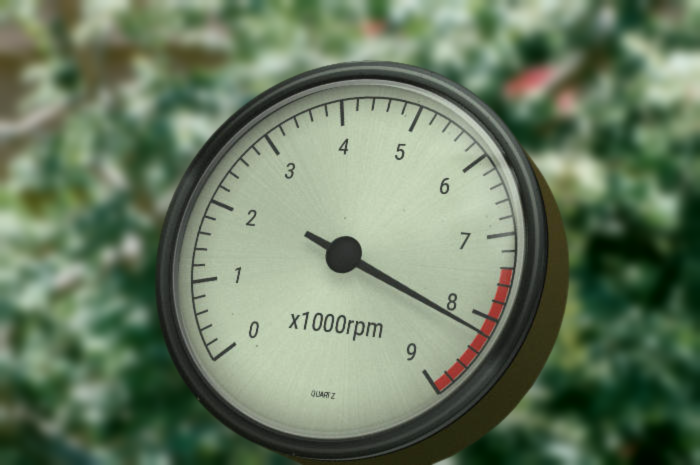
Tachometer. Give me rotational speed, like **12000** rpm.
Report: **8200** rpm
